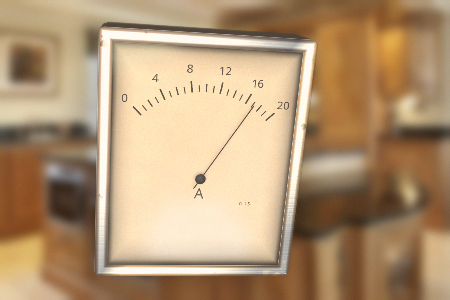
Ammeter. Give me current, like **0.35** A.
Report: **17** A
